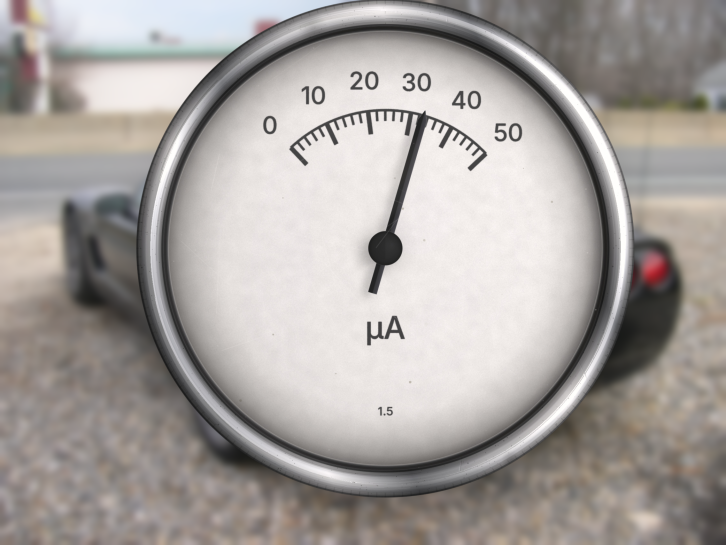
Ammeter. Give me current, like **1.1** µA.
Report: **33** µA
